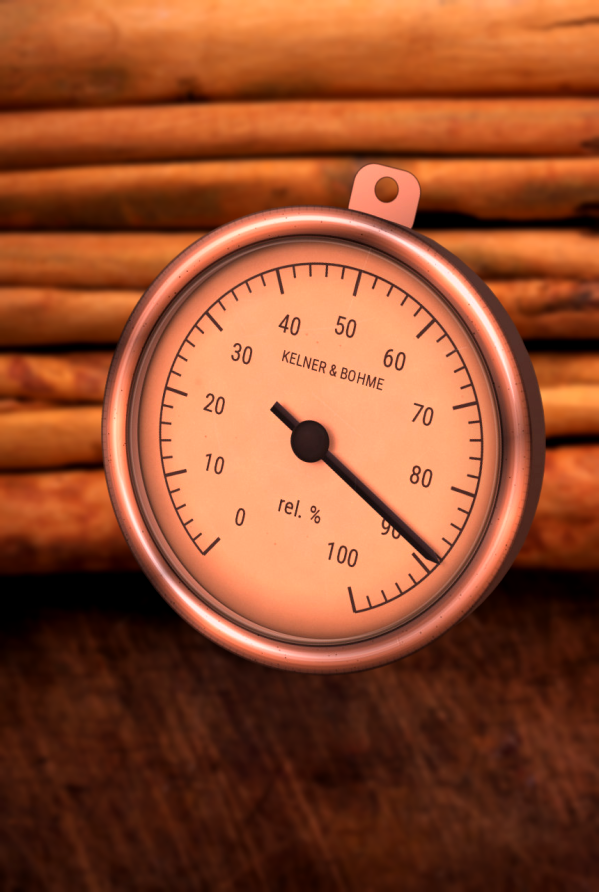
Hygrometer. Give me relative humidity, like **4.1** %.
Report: **88** %
